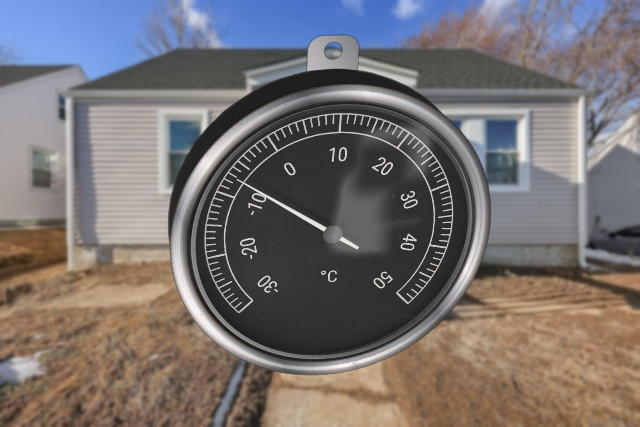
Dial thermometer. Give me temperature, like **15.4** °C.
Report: **-7** °C
